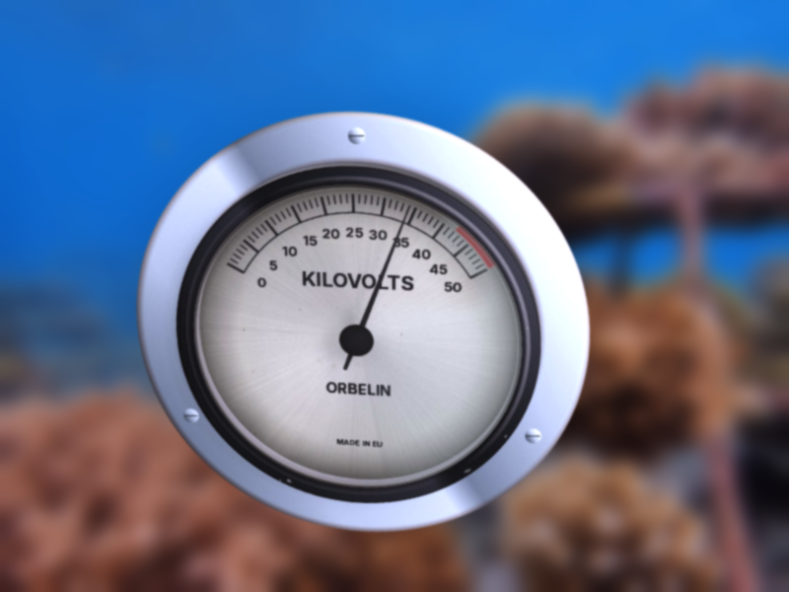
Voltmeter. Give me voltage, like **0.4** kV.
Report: **34** kV
